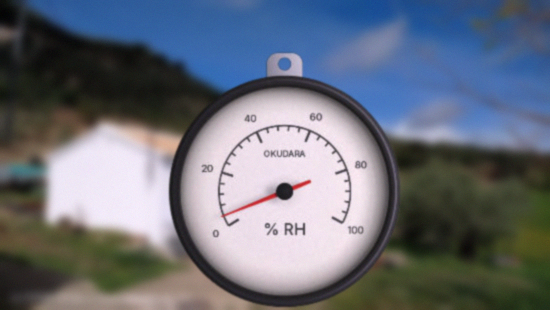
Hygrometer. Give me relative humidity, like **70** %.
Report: **4** %
